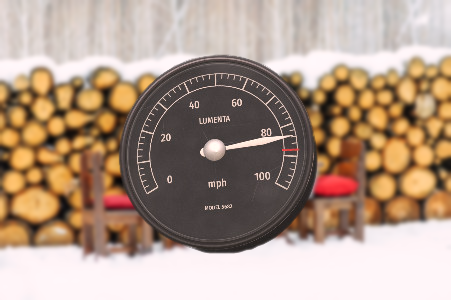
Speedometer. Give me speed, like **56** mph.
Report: **84** mph
